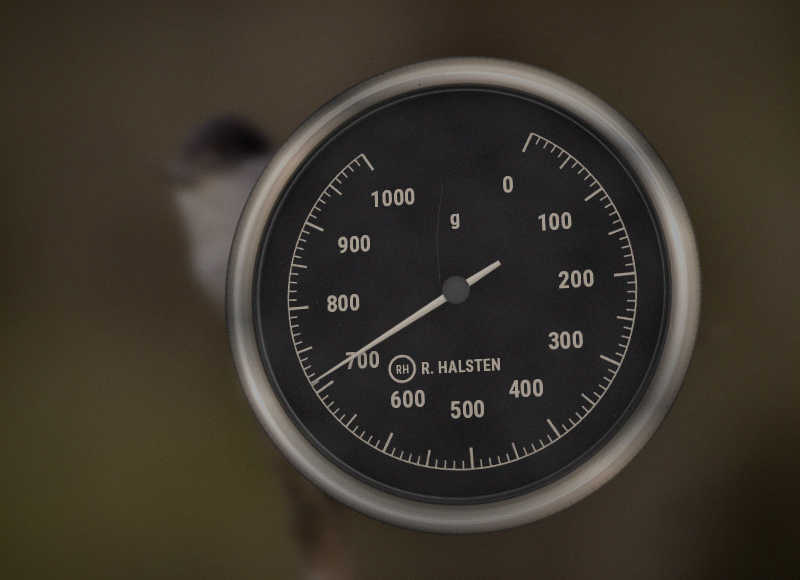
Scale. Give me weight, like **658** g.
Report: **710** g
